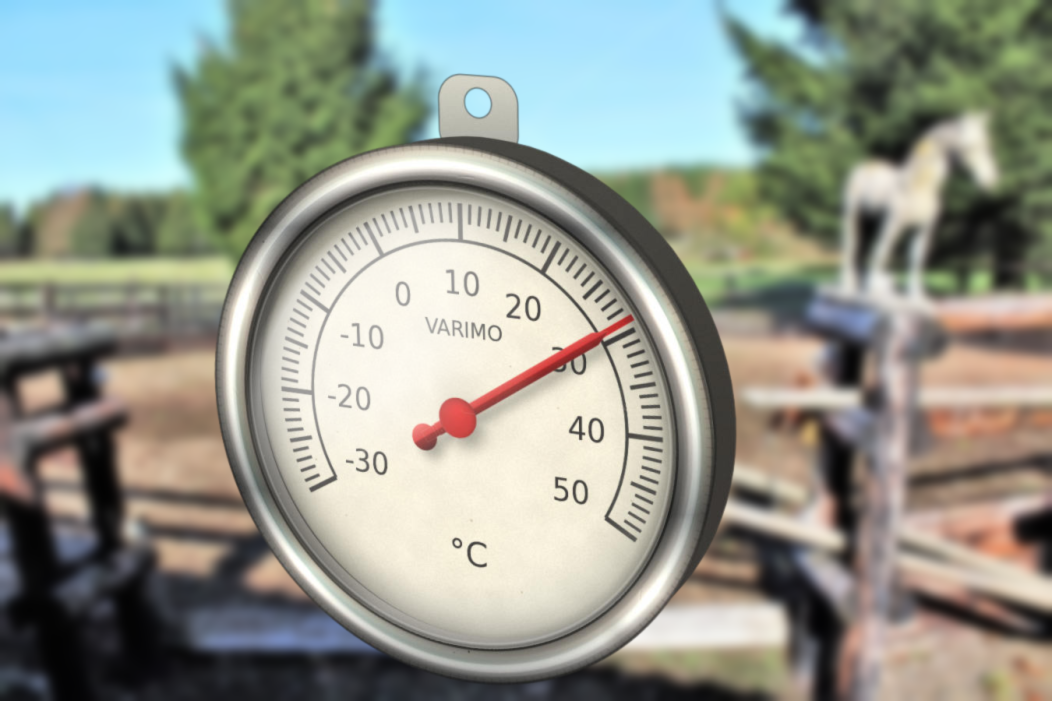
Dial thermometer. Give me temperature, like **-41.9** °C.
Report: **29** °C
